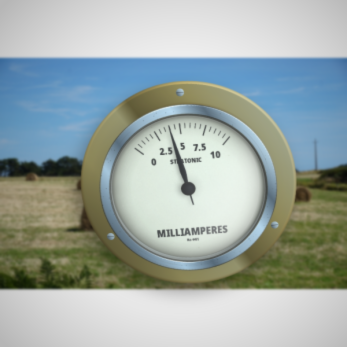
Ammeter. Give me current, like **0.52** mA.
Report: **4** mA
